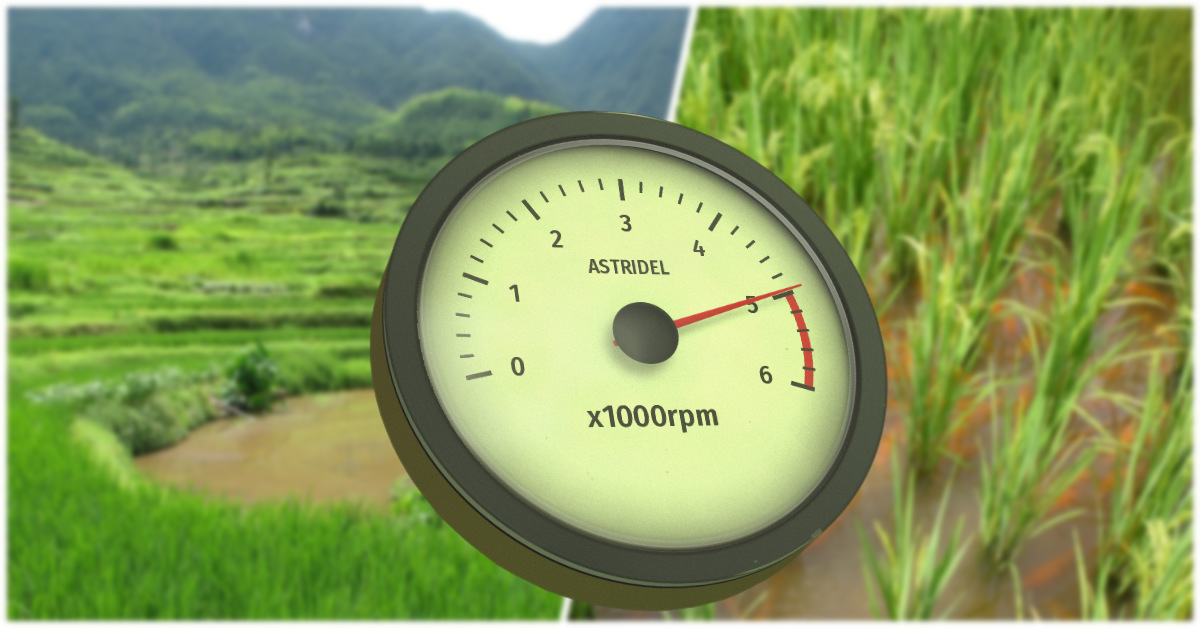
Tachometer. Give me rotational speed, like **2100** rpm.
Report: **5000** rpm
